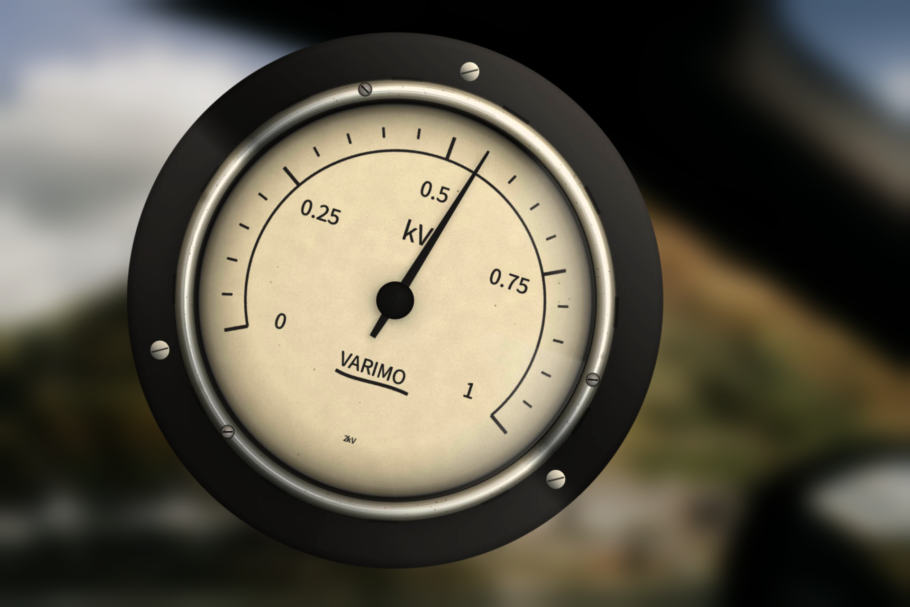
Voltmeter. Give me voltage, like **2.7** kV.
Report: **0.55** kV
